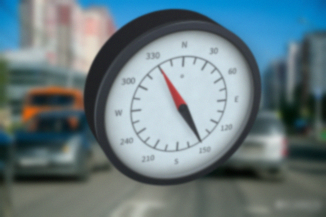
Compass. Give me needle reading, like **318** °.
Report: **330** °
